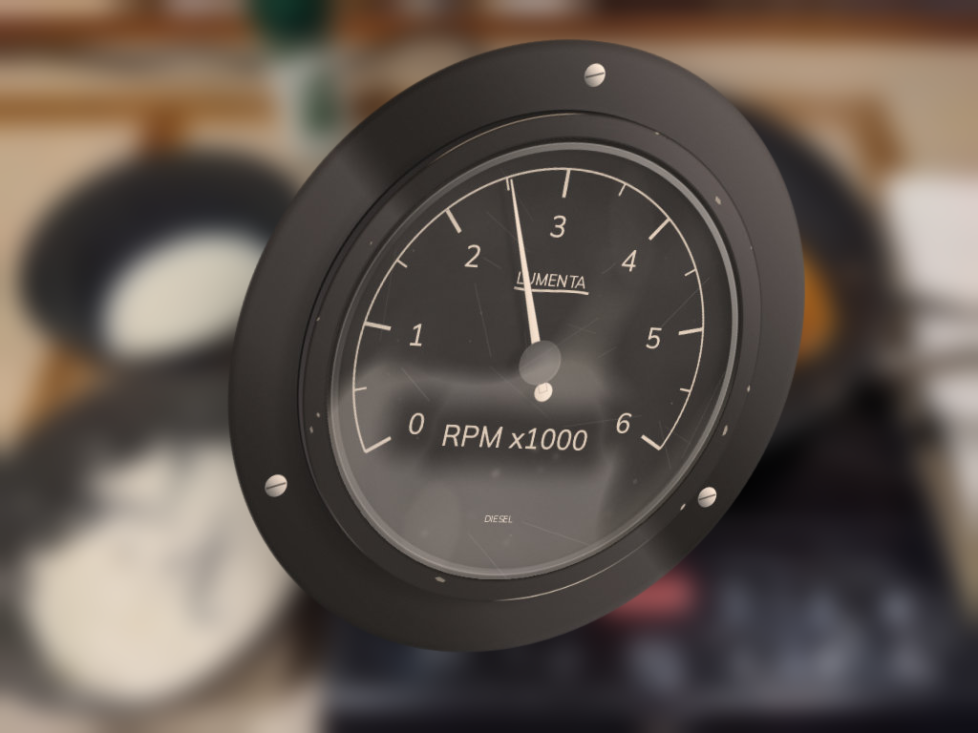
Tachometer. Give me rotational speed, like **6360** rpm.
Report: **2500** rpm
